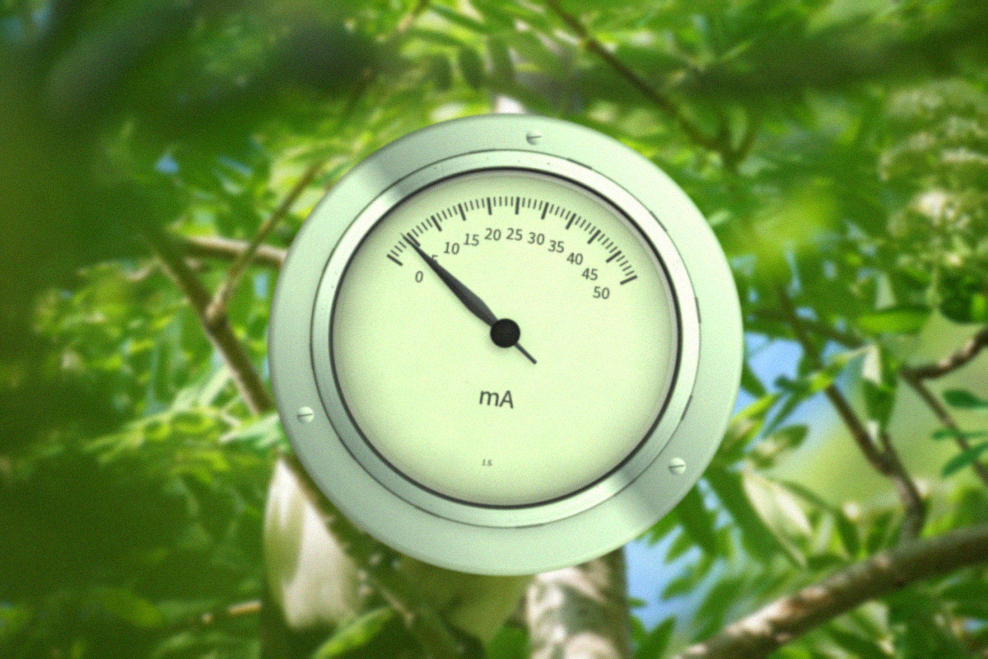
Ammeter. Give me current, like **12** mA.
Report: **4** mA
